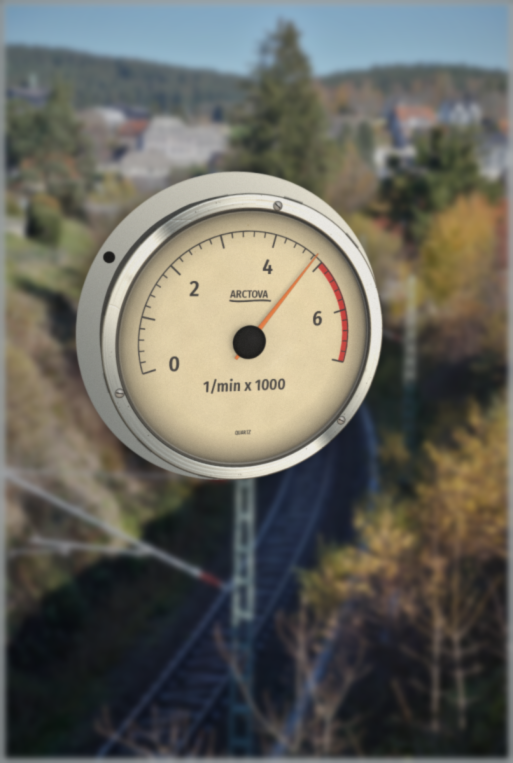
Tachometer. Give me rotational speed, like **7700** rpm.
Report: **4800** rpm
